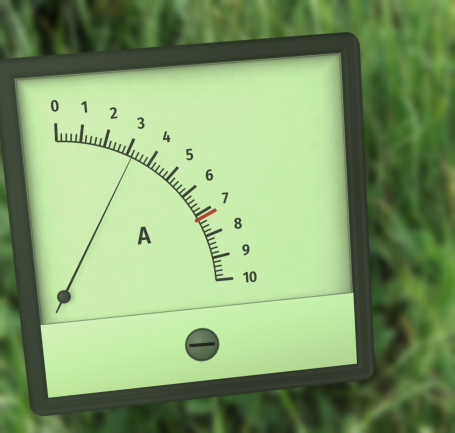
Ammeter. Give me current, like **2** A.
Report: **3.2** A
